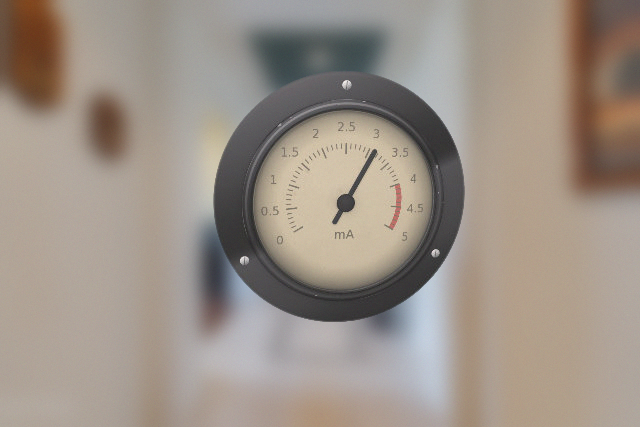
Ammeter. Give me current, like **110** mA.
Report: **3.1** mA
